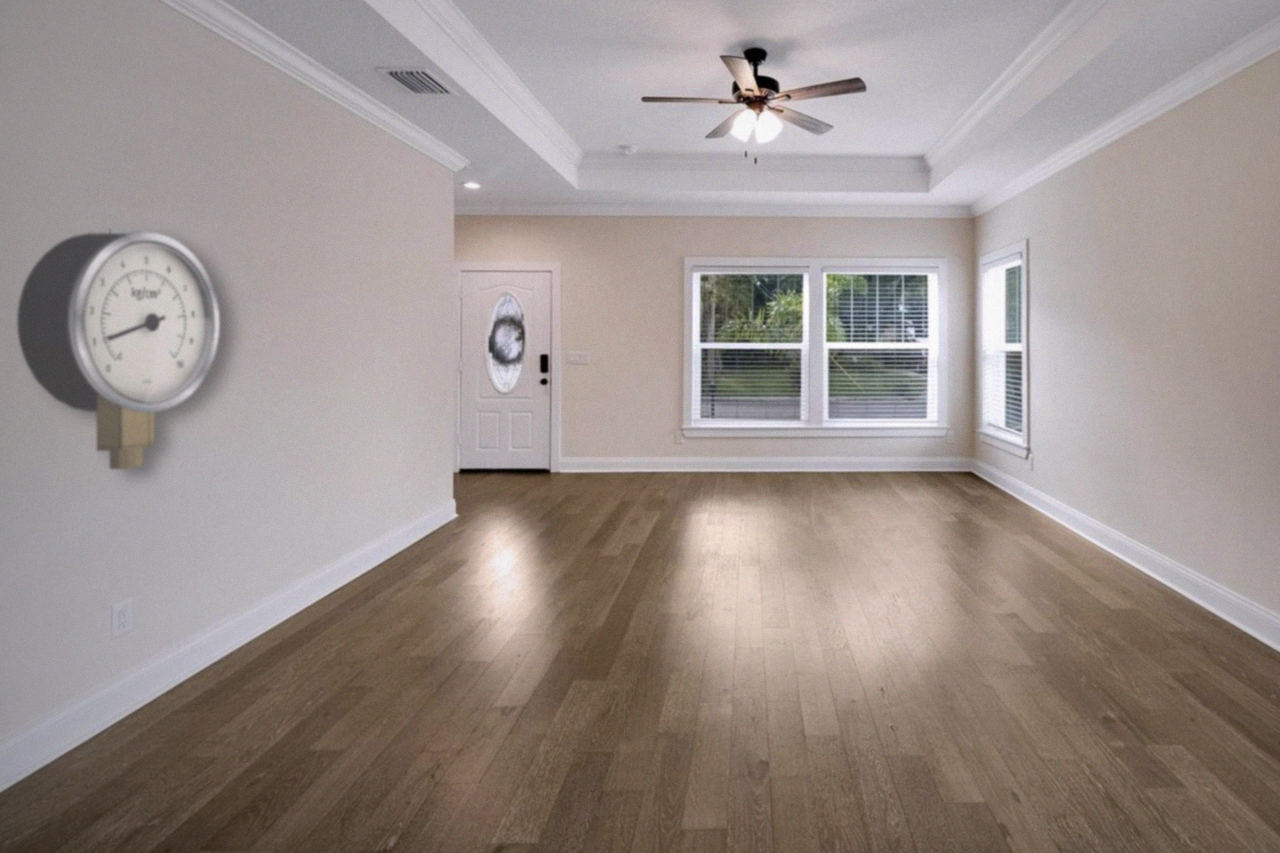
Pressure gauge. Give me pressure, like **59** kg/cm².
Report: **1** kg/cm²
